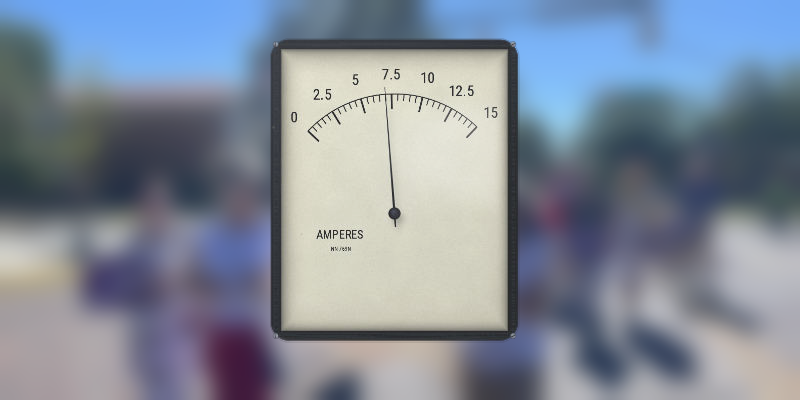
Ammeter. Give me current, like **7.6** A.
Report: **7** A
